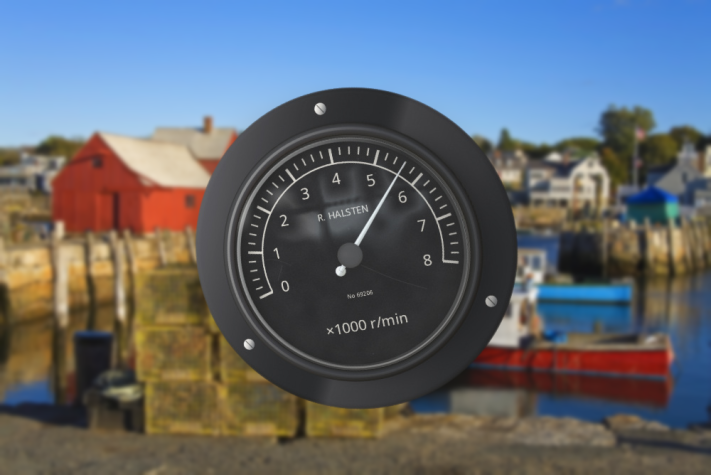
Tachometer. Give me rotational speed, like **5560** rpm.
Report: **5600** rpm
